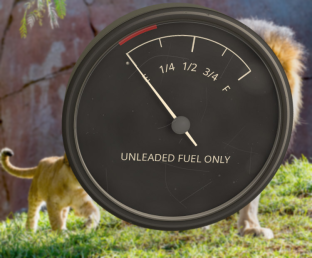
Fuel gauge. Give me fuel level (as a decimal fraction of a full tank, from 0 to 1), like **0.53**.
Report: **0**
